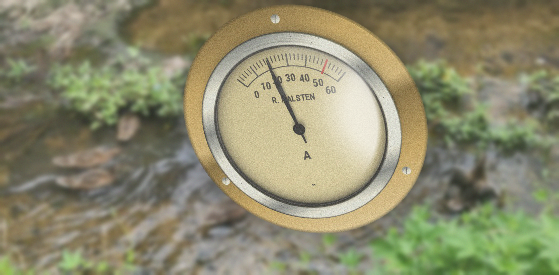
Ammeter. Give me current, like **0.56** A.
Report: **20** A
